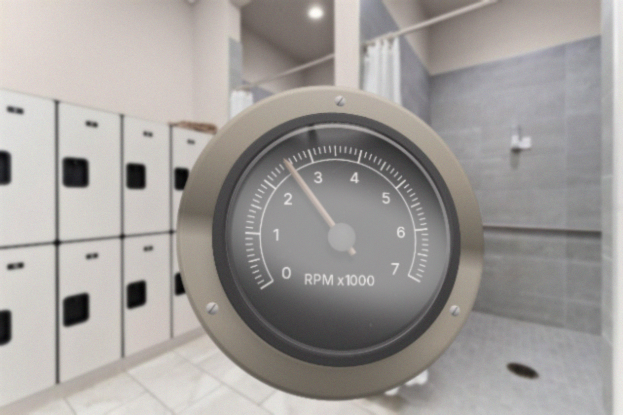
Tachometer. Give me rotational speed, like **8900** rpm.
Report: **2500** rpm
